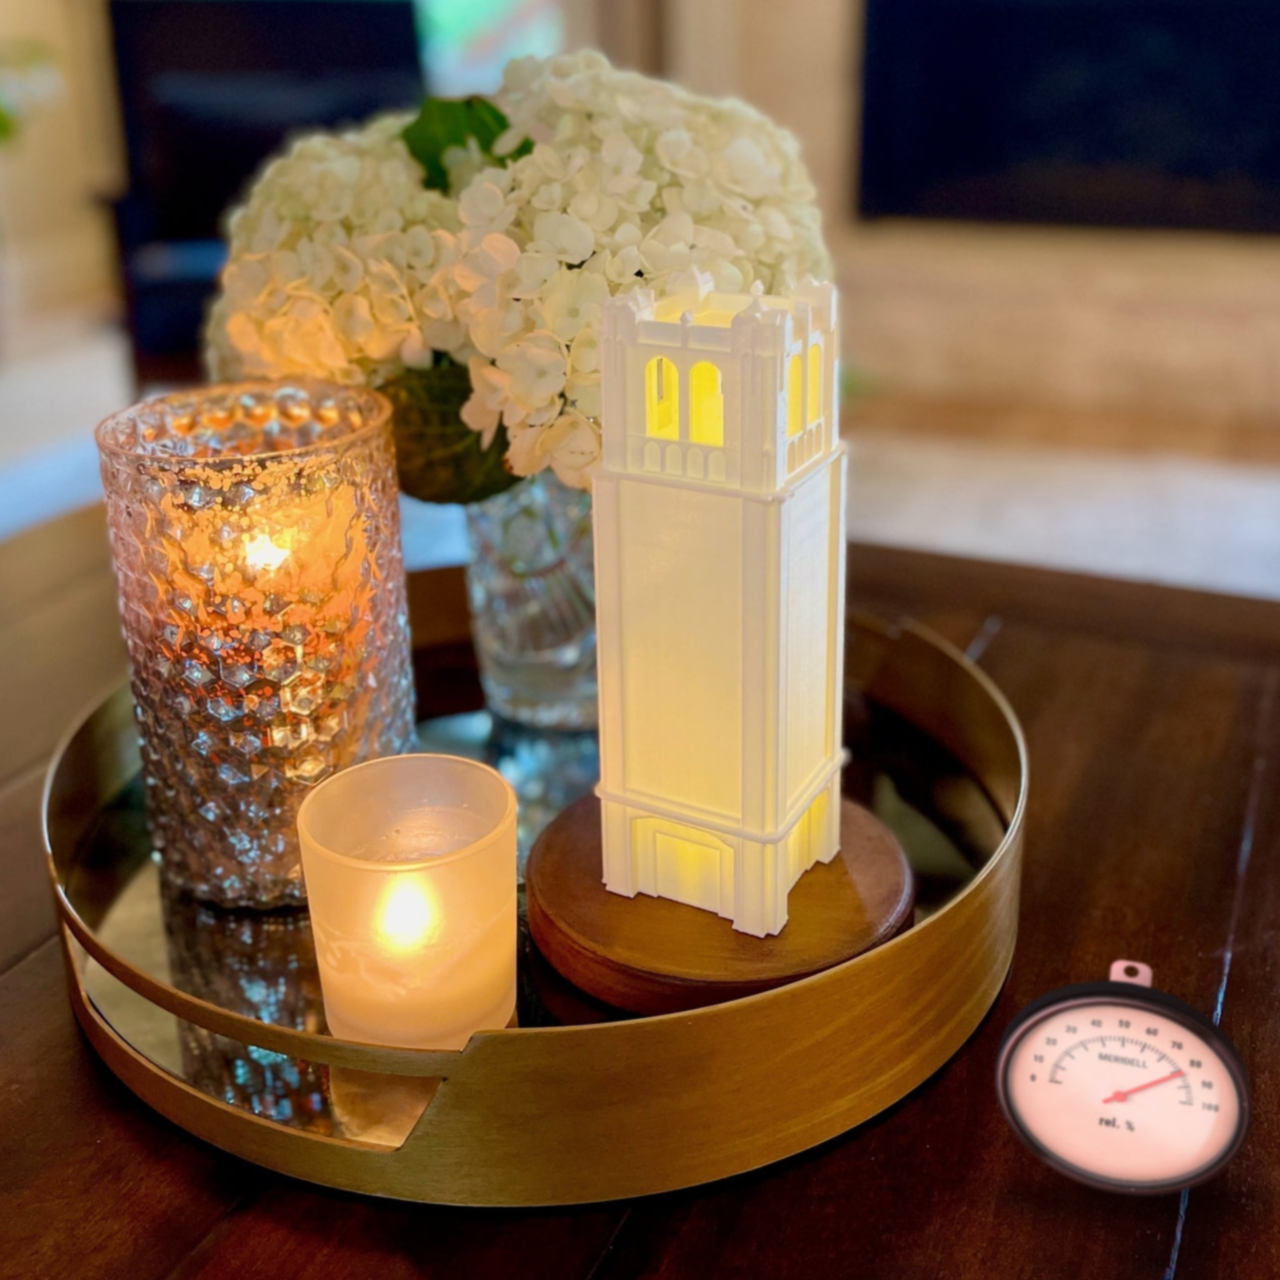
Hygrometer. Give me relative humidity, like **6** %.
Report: **80** %
